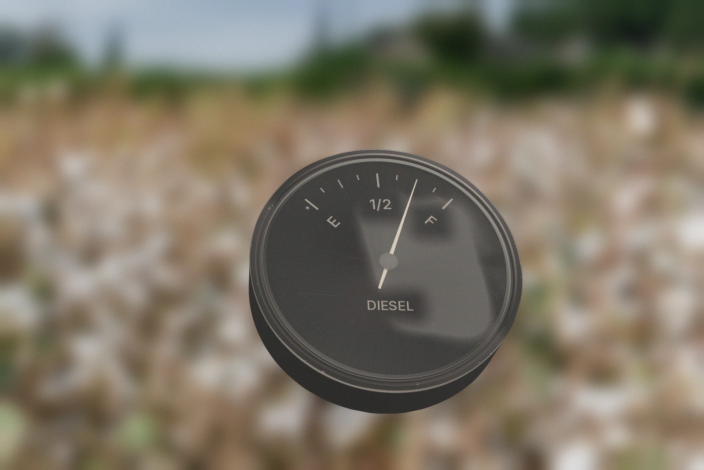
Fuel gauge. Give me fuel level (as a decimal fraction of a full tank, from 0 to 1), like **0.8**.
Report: **0.75**
